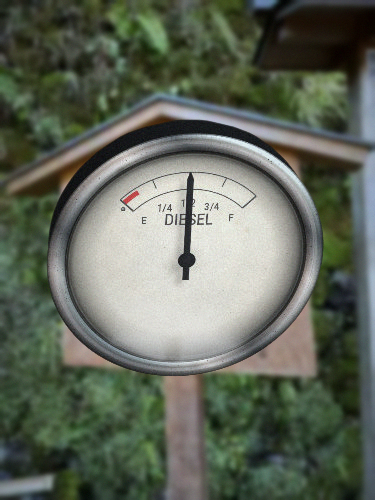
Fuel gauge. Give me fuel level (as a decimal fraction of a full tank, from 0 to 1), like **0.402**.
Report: **0.5**
